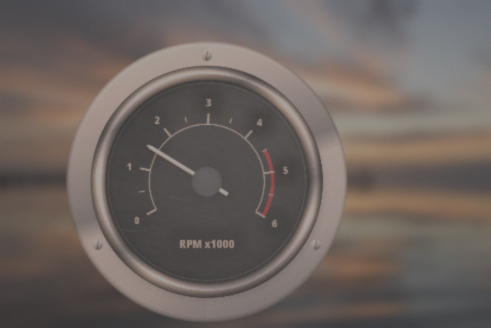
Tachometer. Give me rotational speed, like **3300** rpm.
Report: **1500** rpm
